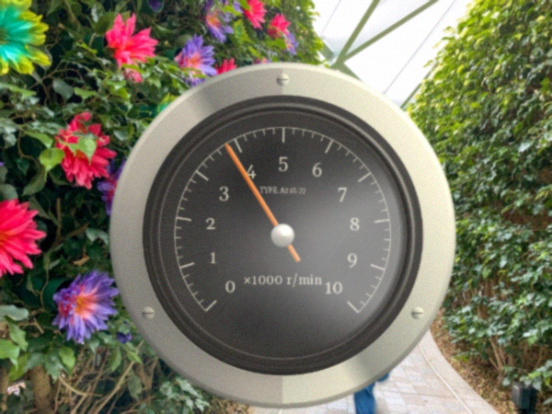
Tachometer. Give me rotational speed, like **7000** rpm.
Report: **3800** rpm
